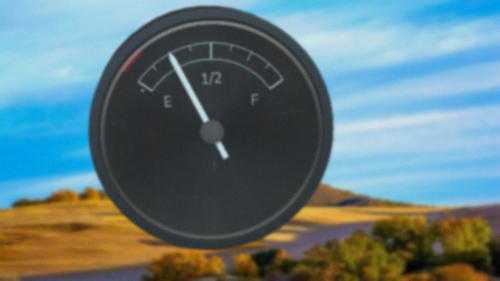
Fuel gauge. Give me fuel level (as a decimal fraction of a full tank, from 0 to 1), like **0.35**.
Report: **0.25**
